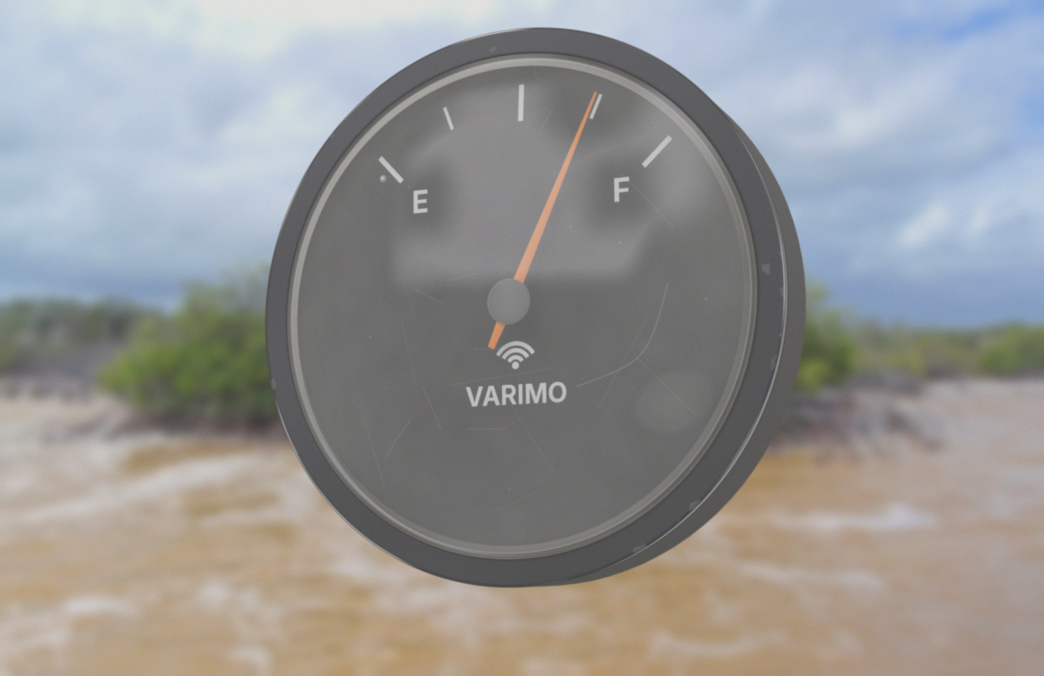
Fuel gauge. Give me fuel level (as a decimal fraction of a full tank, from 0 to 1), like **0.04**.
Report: **0.75**
